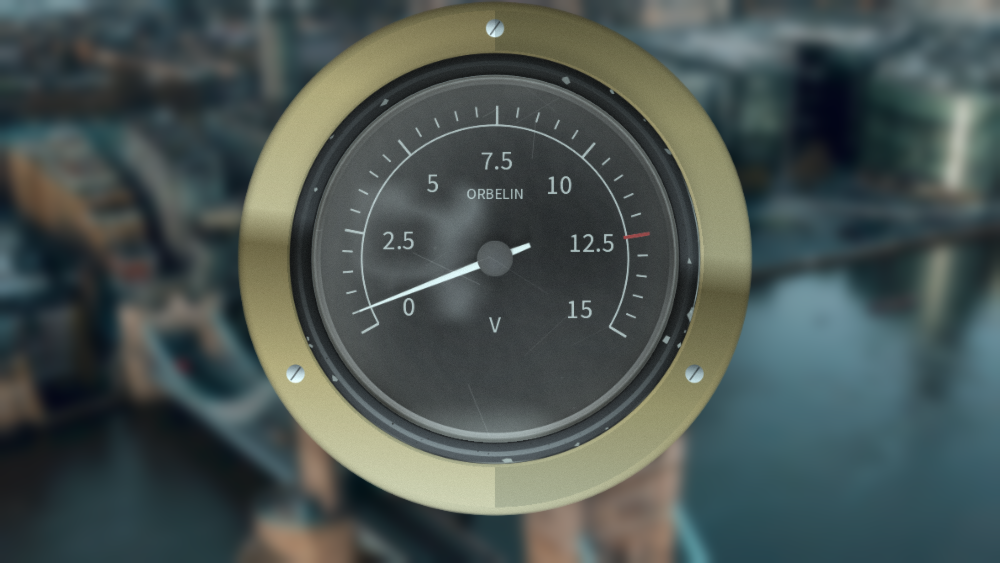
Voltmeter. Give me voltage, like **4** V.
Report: **0.5** V
